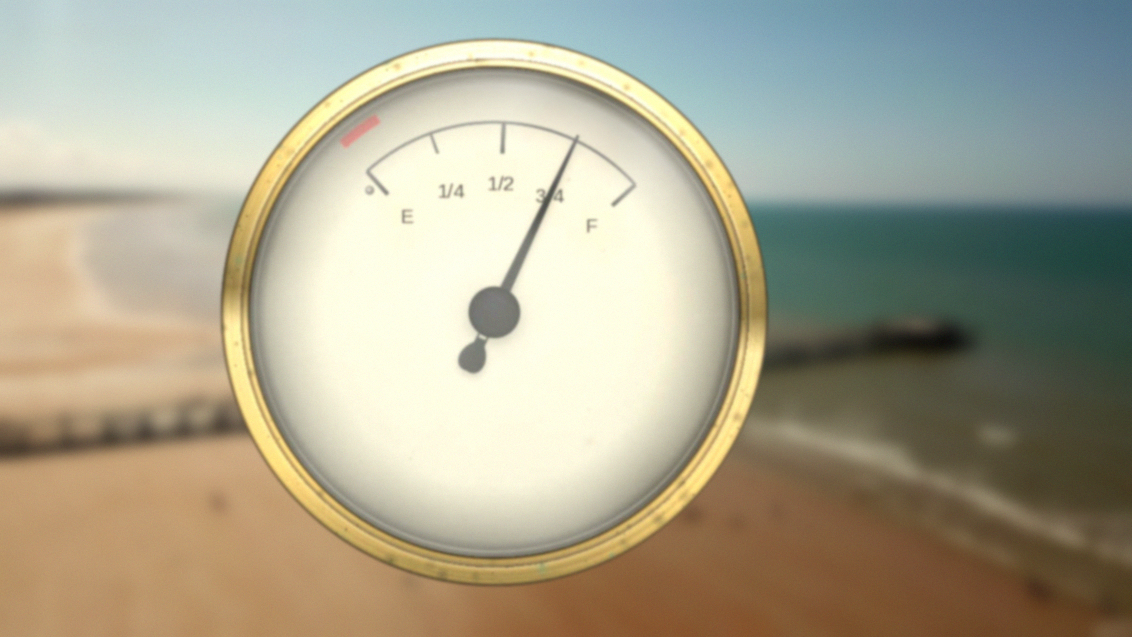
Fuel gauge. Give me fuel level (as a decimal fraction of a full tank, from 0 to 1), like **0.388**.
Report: **0.75**
